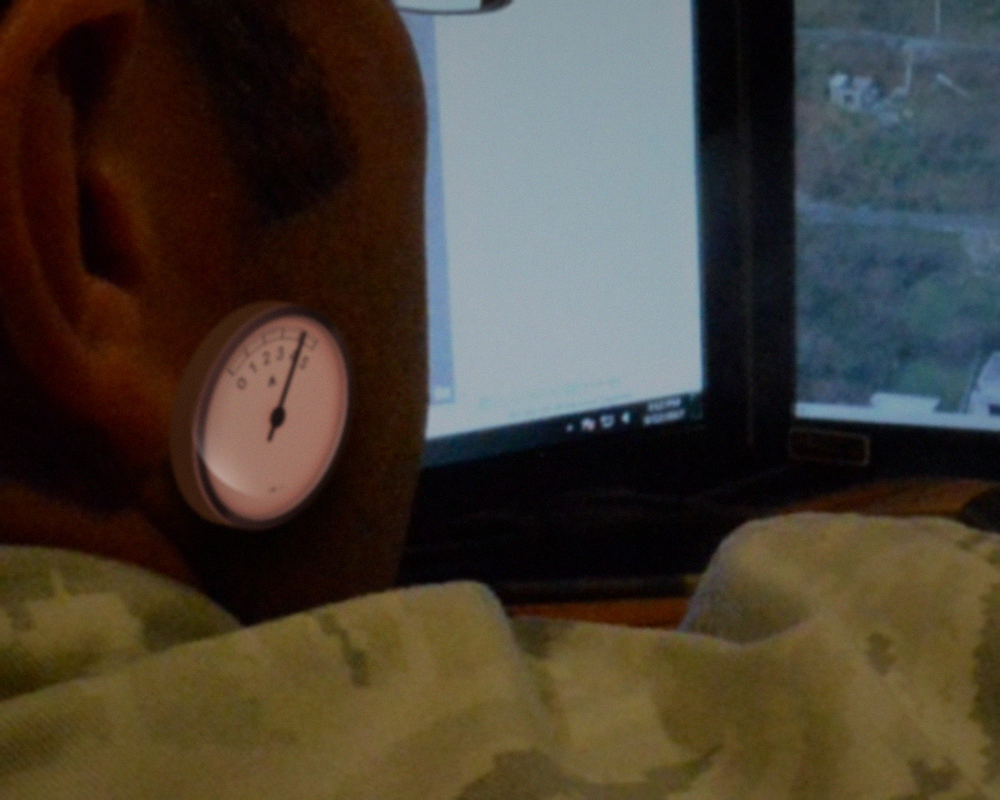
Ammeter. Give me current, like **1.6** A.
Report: **4** A
